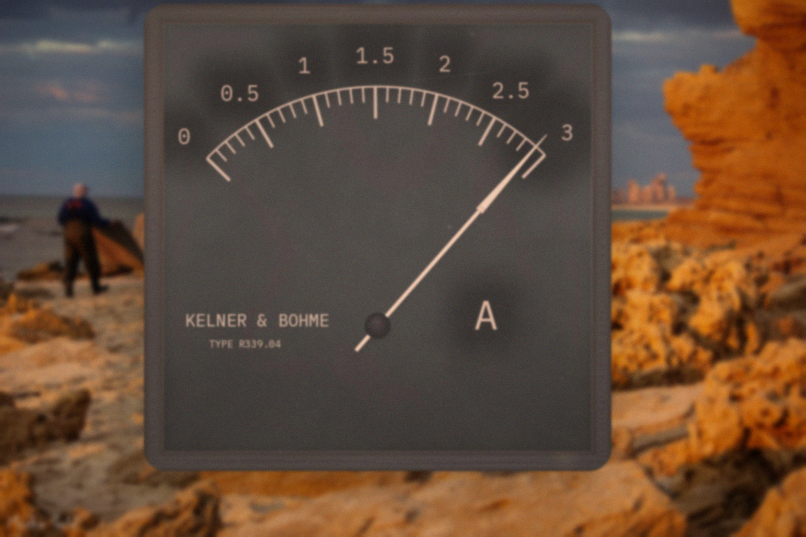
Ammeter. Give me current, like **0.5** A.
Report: **2.9** A
